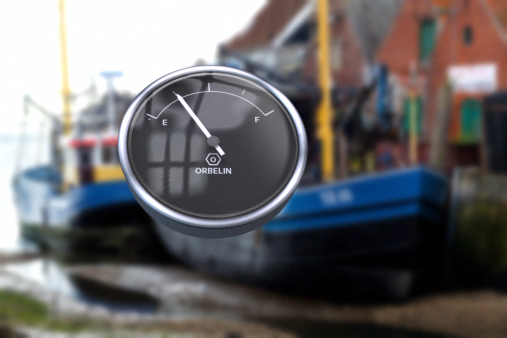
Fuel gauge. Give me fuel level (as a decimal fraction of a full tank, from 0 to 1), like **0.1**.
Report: **0.25**
